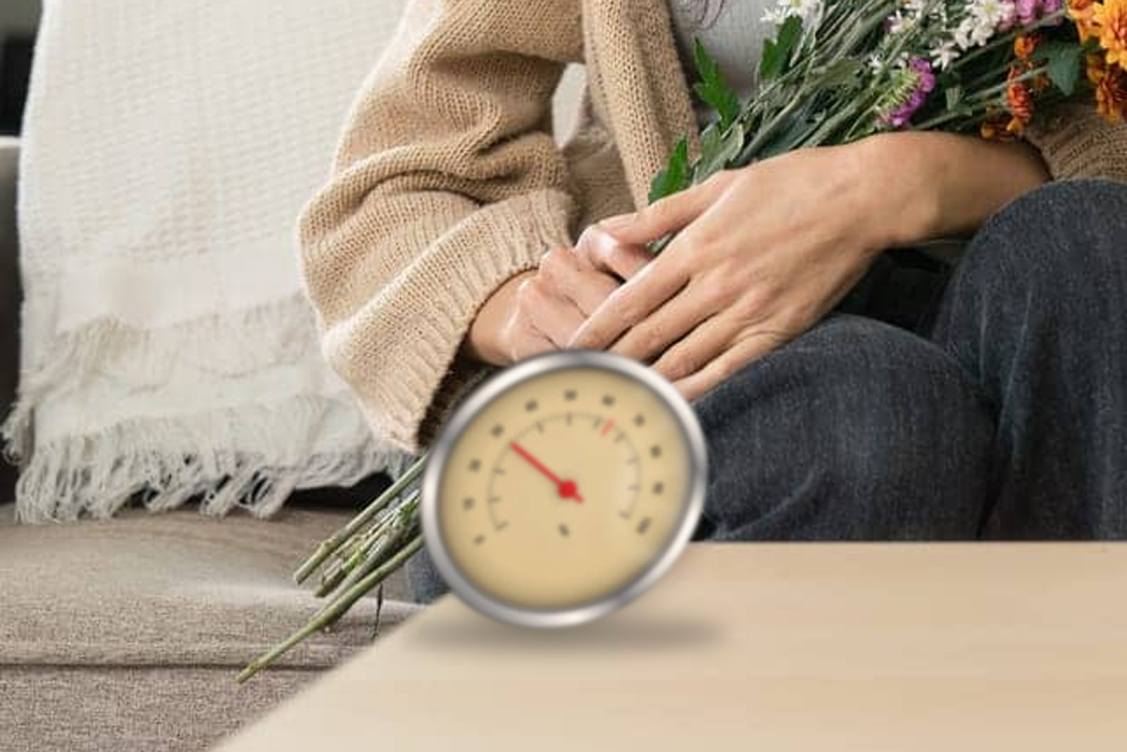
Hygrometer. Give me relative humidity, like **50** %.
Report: **30** %
